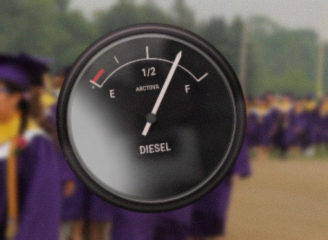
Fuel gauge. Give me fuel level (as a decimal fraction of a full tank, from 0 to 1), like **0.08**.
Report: **0.75**
